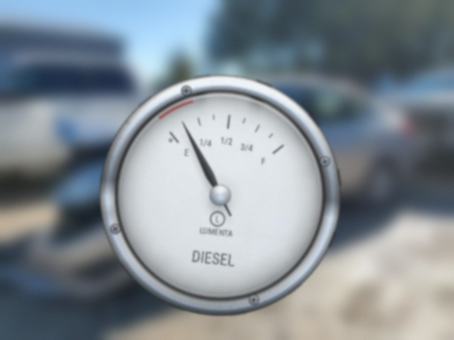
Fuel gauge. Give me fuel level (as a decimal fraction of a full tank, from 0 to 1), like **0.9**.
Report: **0.125**
